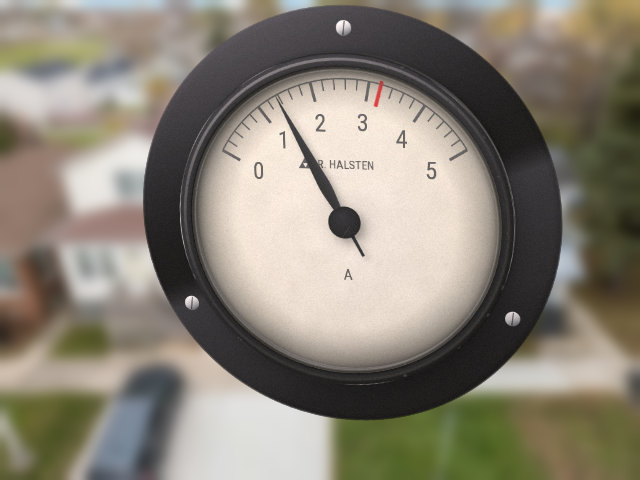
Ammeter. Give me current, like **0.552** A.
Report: **1.4** A
